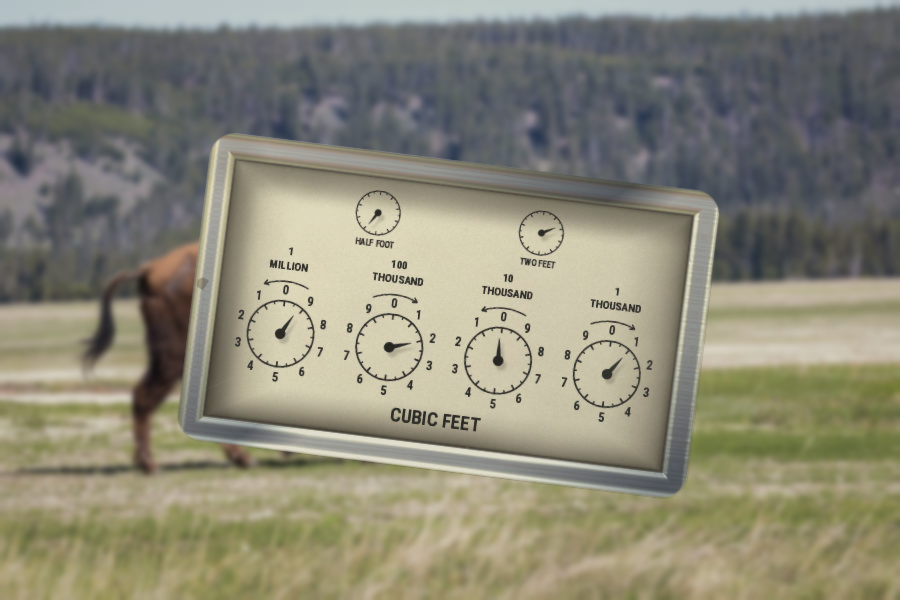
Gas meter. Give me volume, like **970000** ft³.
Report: **920100** ft³
